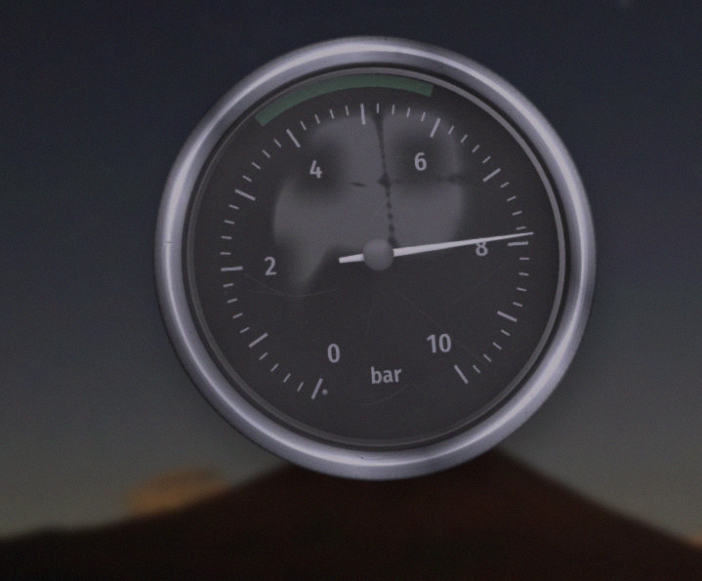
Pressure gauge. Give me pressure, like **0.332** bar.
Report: **7.9** bar
